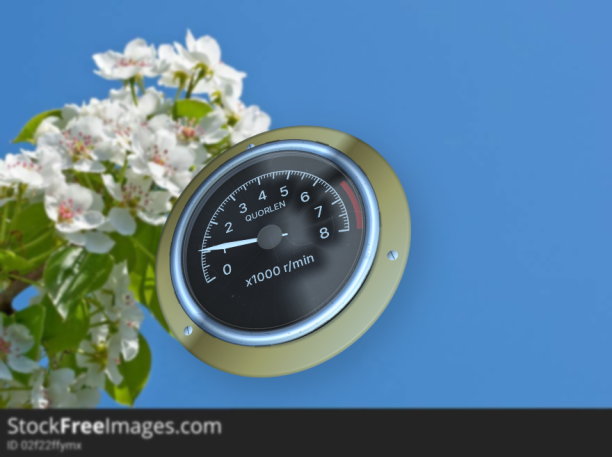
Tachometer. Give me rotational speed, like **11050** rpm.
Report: **1000** rpm
